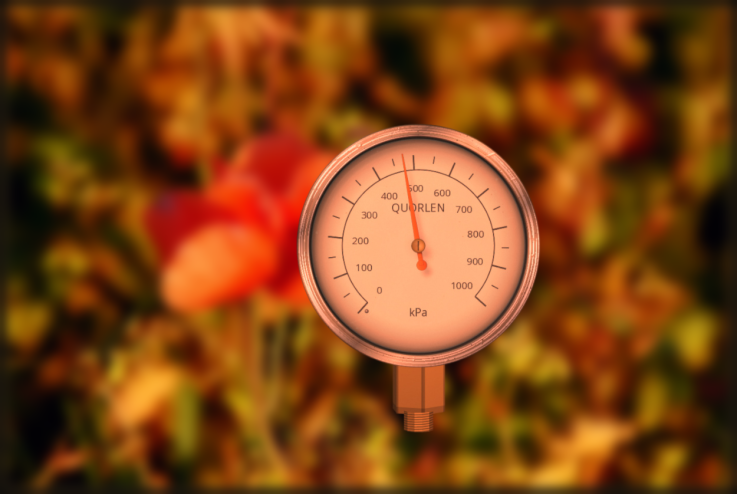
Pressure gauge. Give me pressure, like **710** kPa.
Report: **475** kPa
